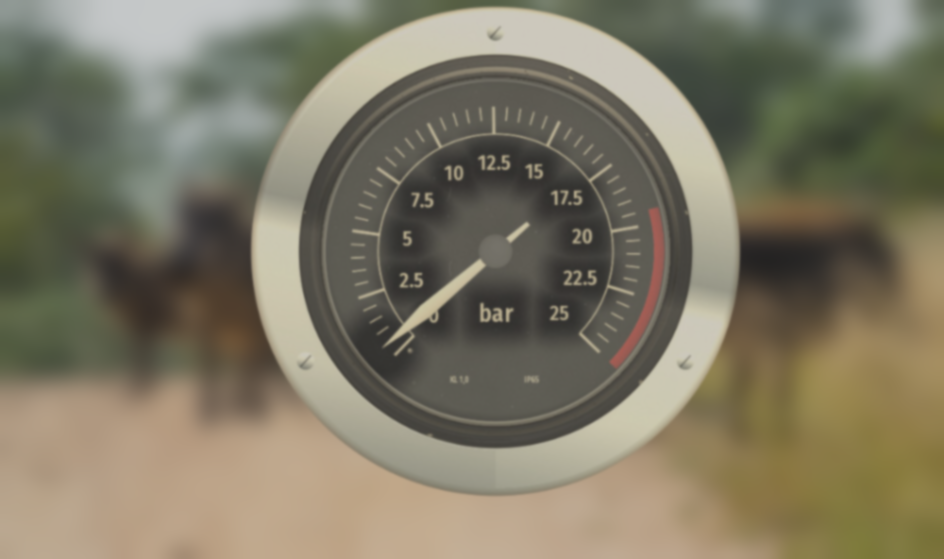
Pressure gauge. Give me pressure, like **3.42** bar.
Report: **0.5** bar
